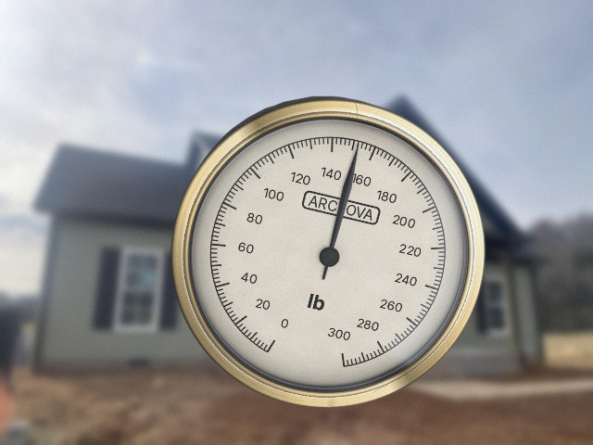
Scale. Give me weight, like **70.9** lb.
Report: **152** lb
